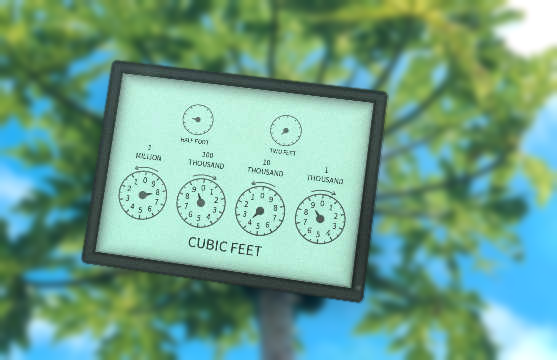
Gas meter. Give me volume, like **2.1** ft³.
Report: **793900** ft³
